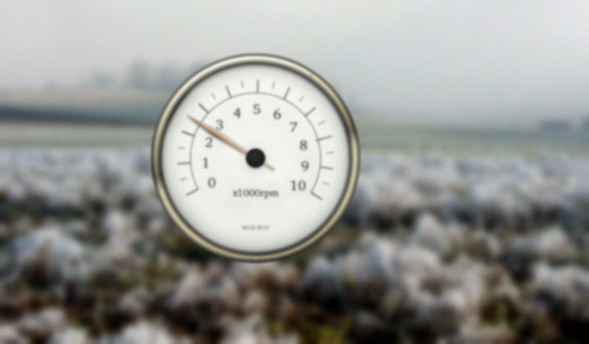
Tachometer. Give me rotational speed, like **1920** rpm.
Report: **2500** rpm
